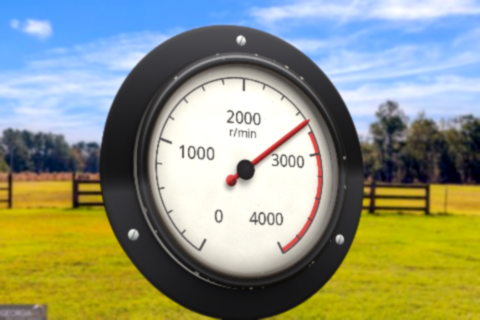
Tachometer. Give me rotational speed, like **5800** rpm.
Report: **2700** rpm
